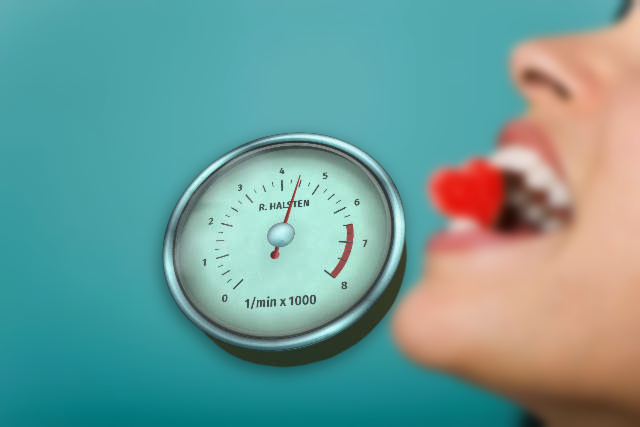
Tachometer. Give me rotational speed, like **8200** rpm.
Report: **4500** rpm
